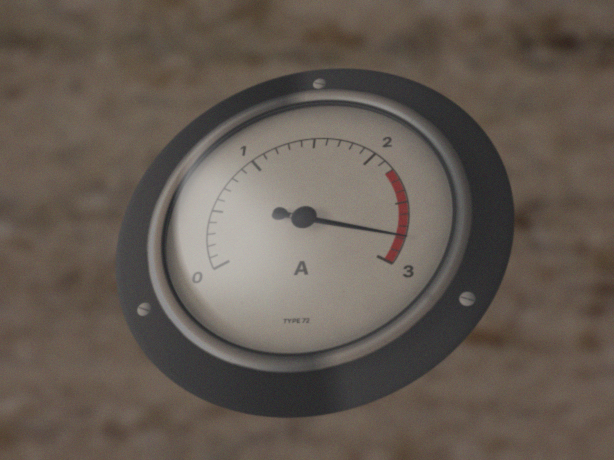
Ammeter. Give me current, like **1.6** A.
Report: **2.8** A
